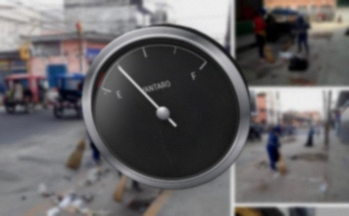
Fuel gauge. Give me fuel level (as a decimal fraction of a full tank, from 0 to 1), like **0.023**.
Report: **0.25**
